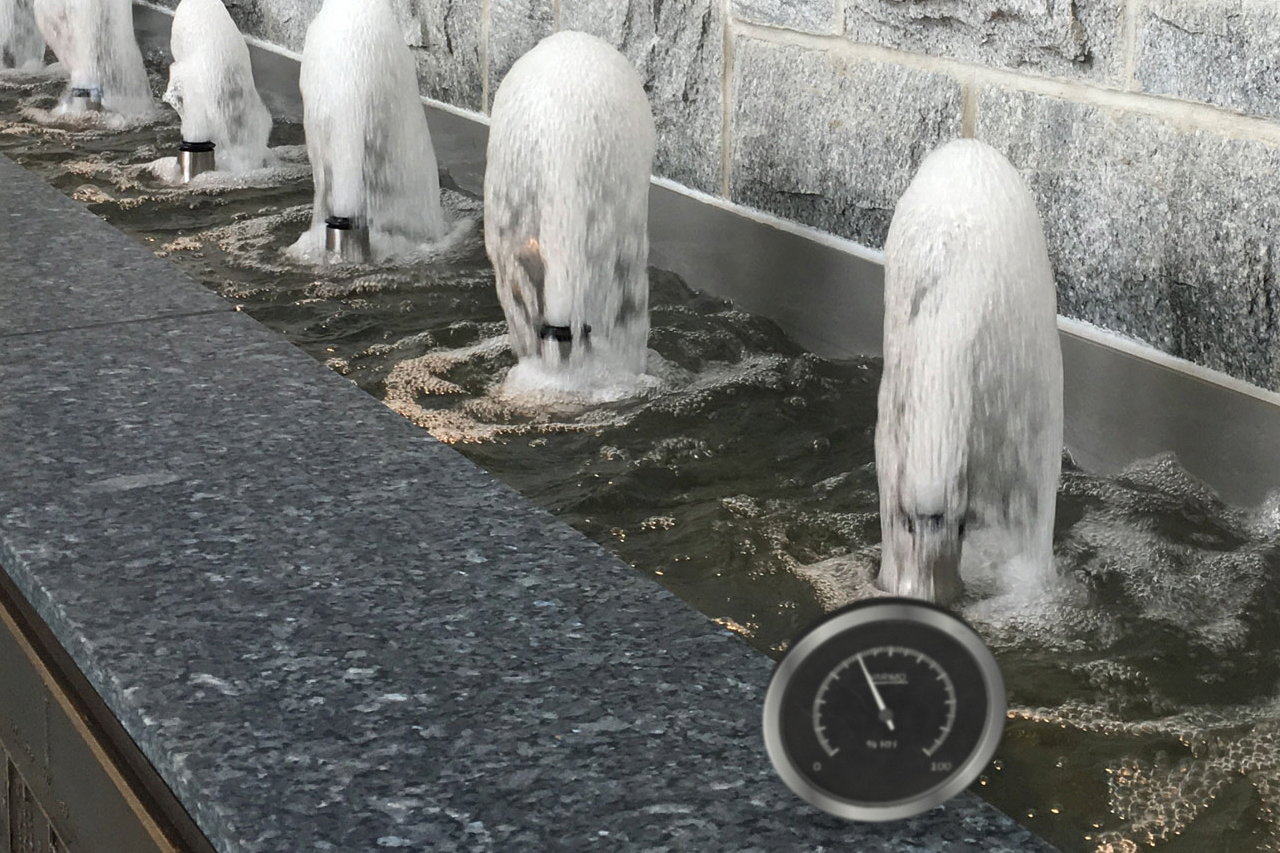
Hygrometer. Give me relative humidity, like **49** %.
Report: **40** %
